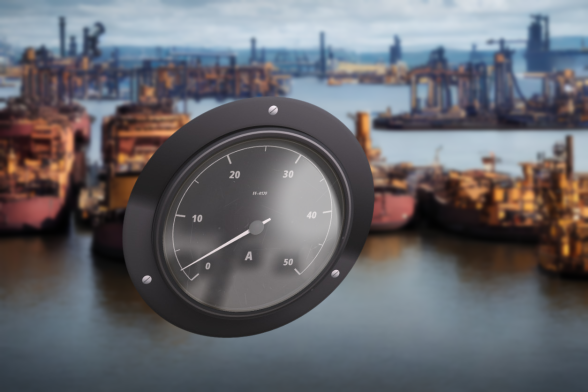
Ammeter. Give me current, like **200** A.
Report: **2.5** A
